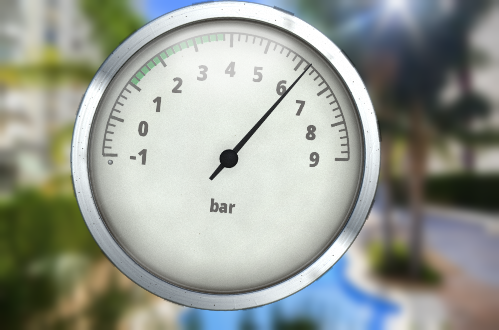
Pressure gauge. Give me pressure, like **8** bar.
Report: **6.2** bar
